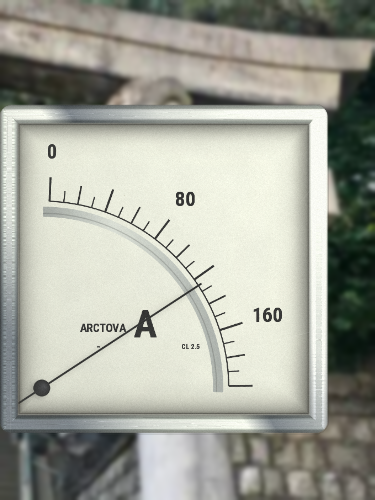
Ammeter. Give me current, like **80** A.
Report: **125** A
